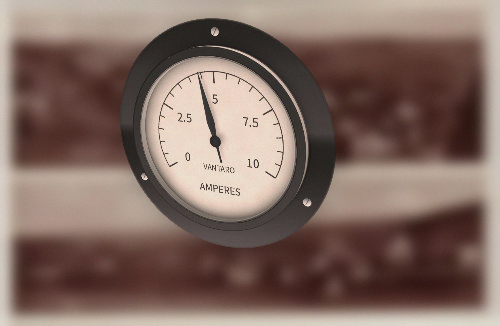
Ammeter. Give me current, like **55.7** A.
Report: **4.5** A
